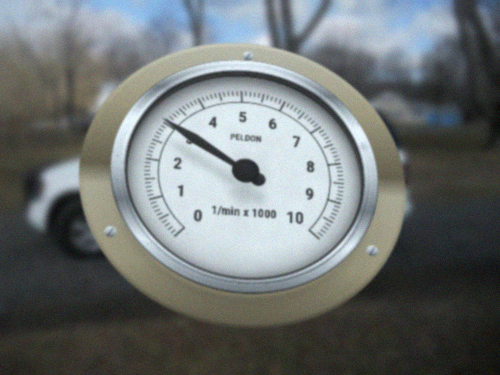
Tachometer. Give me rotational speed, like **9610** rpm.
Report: **3000** rpm
